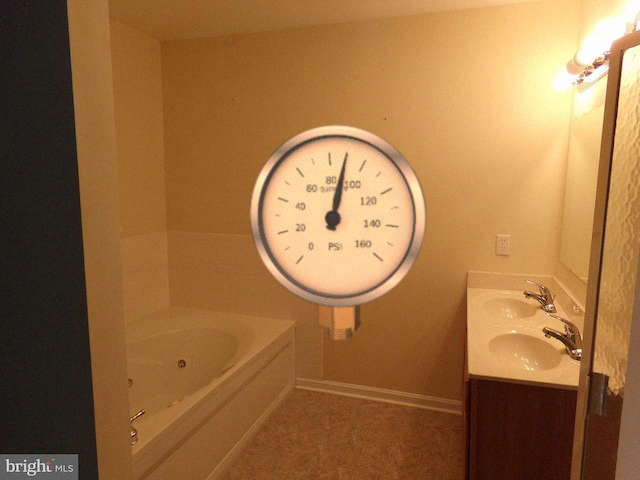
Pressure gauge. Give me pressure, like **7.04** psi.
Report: **90** psi
